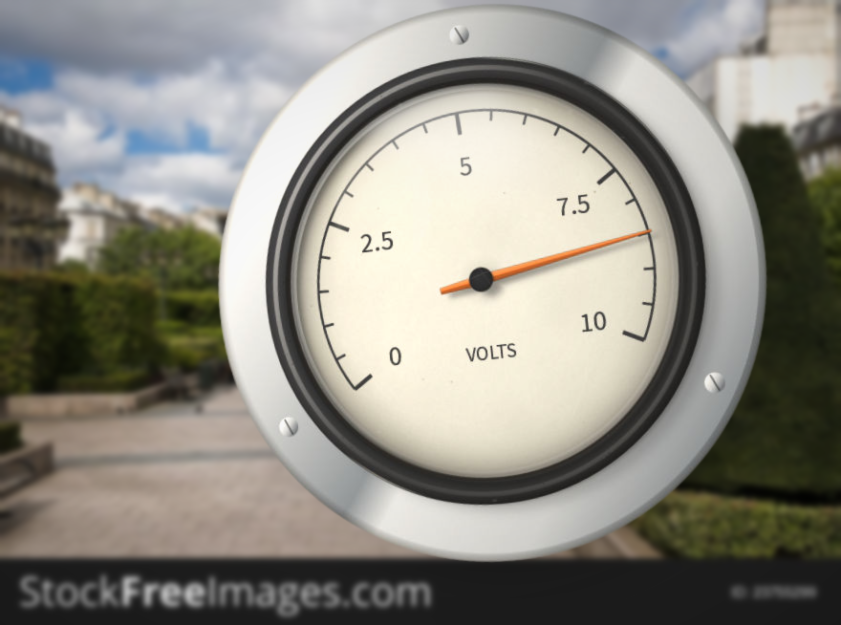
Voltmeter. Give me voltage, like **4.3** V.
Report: **8.5** V
